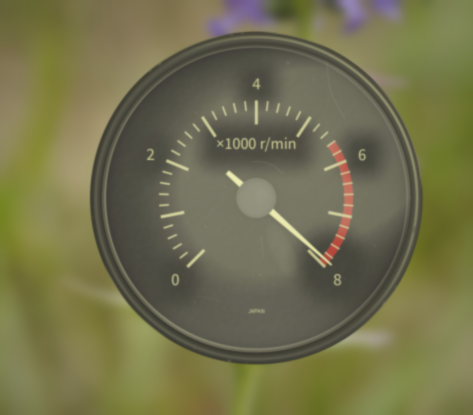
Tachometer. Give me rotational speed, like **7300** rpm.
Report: **7900** rpm
